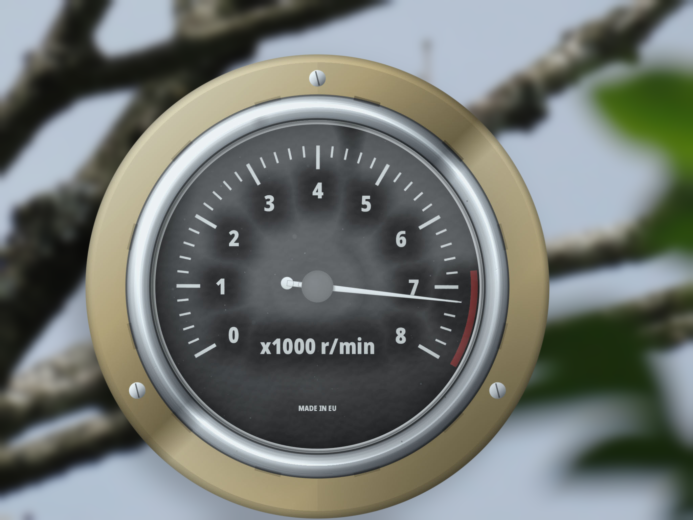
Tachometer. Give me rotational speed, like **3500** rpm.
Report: **7200** rpm
